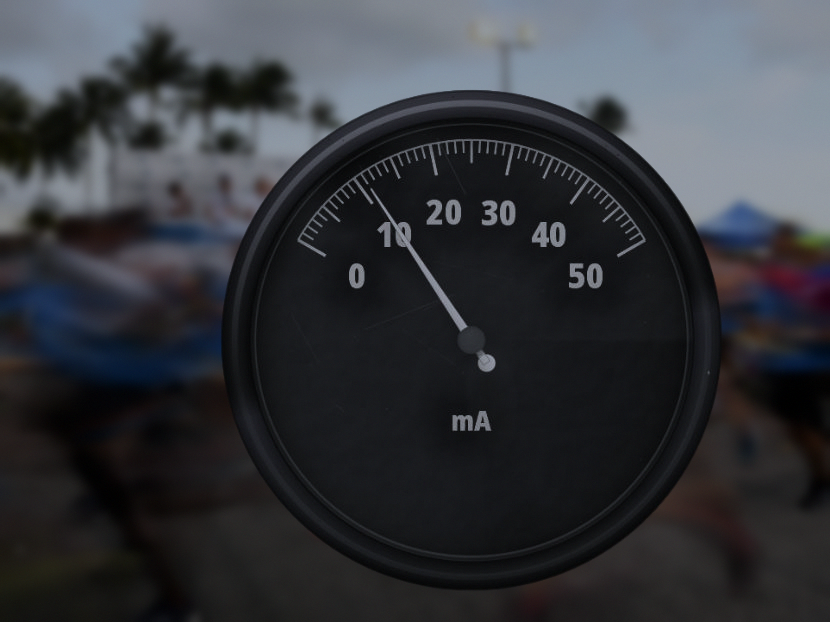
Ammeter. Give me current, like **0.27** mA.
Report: **11** mA
